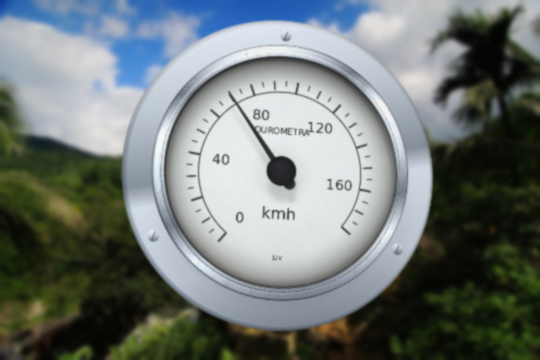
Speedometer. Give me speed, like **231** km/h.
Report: **70** km/h
